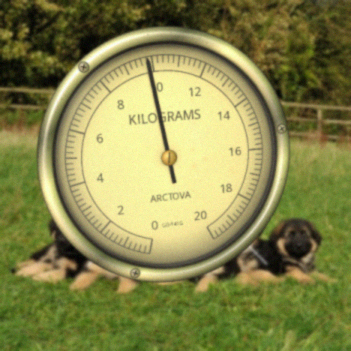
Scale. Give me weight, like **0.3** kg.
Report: **9.8** kg
